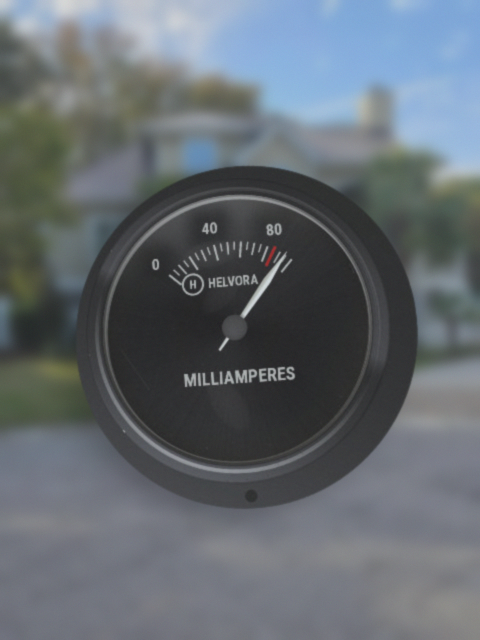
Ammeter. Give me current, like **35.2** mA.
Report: **95** mA
